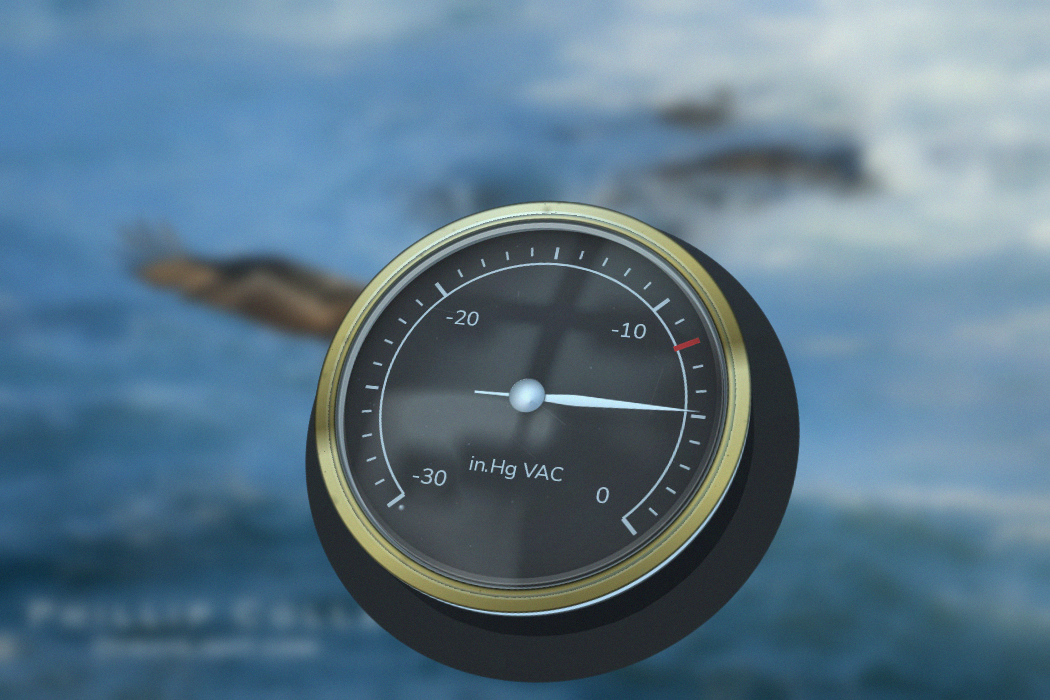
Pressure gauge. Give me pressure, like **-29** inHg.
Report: **-5** inHg
